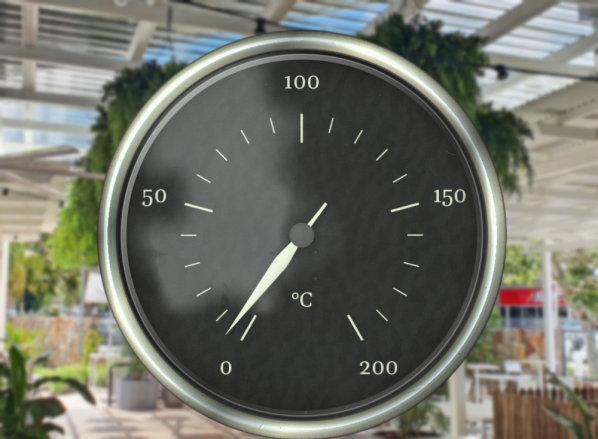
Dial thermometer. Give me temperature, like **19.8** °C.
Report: **5** °C
